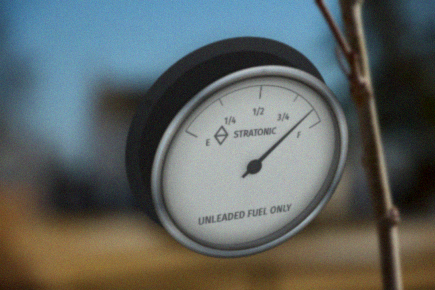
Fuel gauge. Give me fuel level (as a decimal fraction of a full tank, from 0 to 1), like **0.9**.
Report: **0.875**
